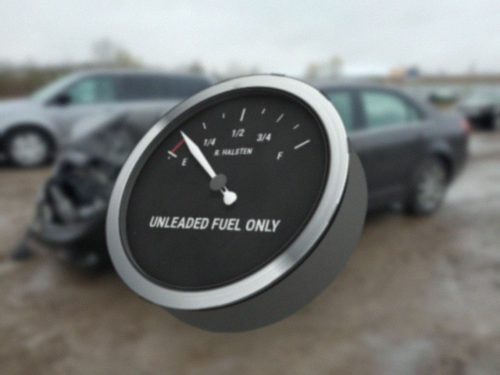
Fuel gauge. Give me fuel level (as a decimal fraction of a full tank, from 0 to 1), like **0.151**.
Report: **0.125**
